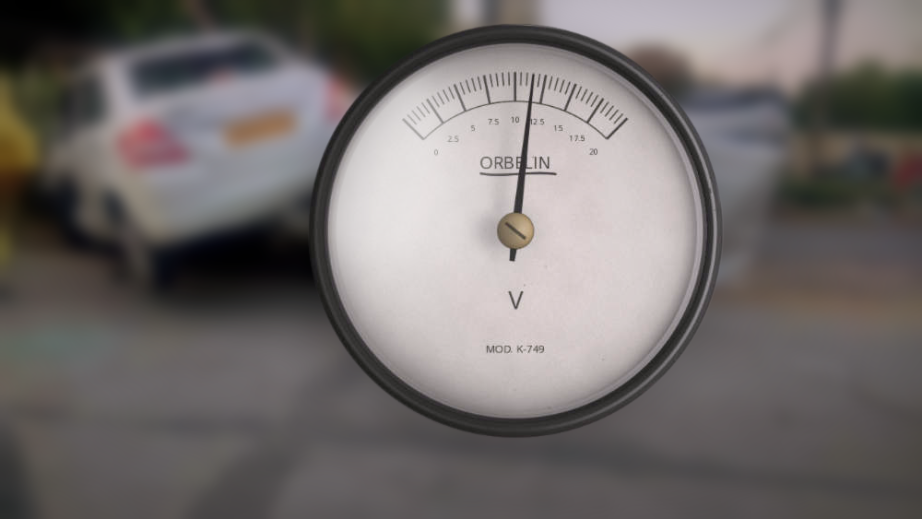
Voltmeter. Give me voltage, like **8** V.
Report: **11.5** V
